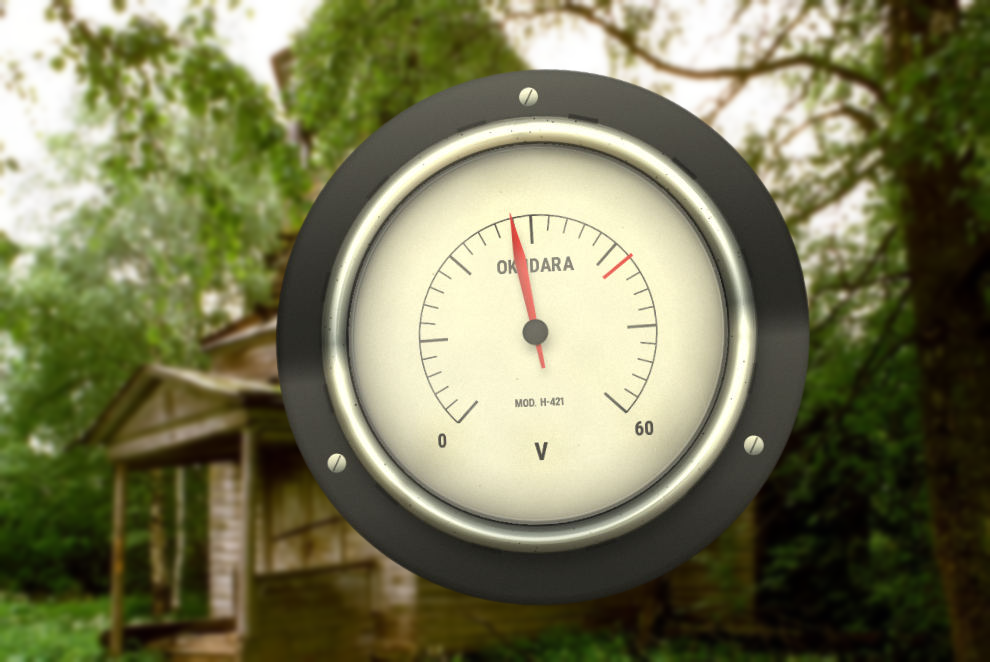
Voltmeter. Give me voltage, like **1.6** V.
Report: **28** V
